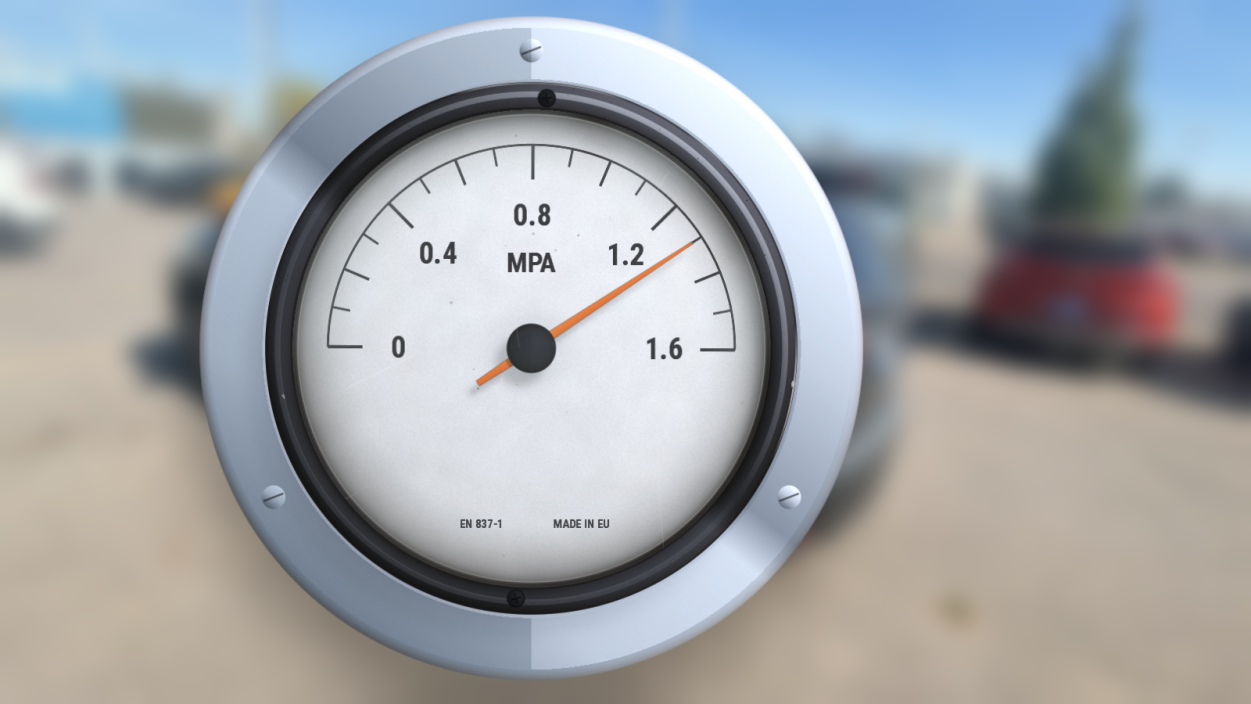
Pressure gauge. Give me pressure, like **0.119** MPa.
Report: **1.3** MPa
